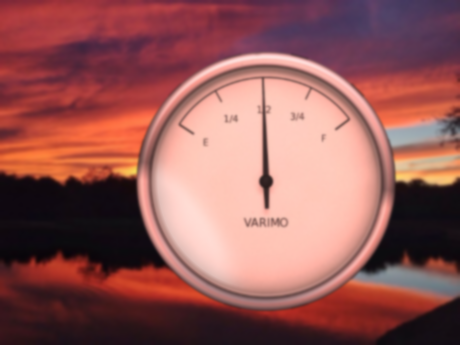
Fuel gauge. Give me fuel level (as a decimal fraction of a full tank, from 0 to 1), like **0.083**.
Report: **0.5**
